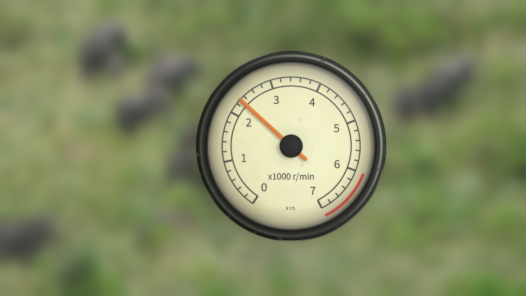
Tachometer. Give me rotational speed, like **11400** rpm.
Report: **2300** rpm
